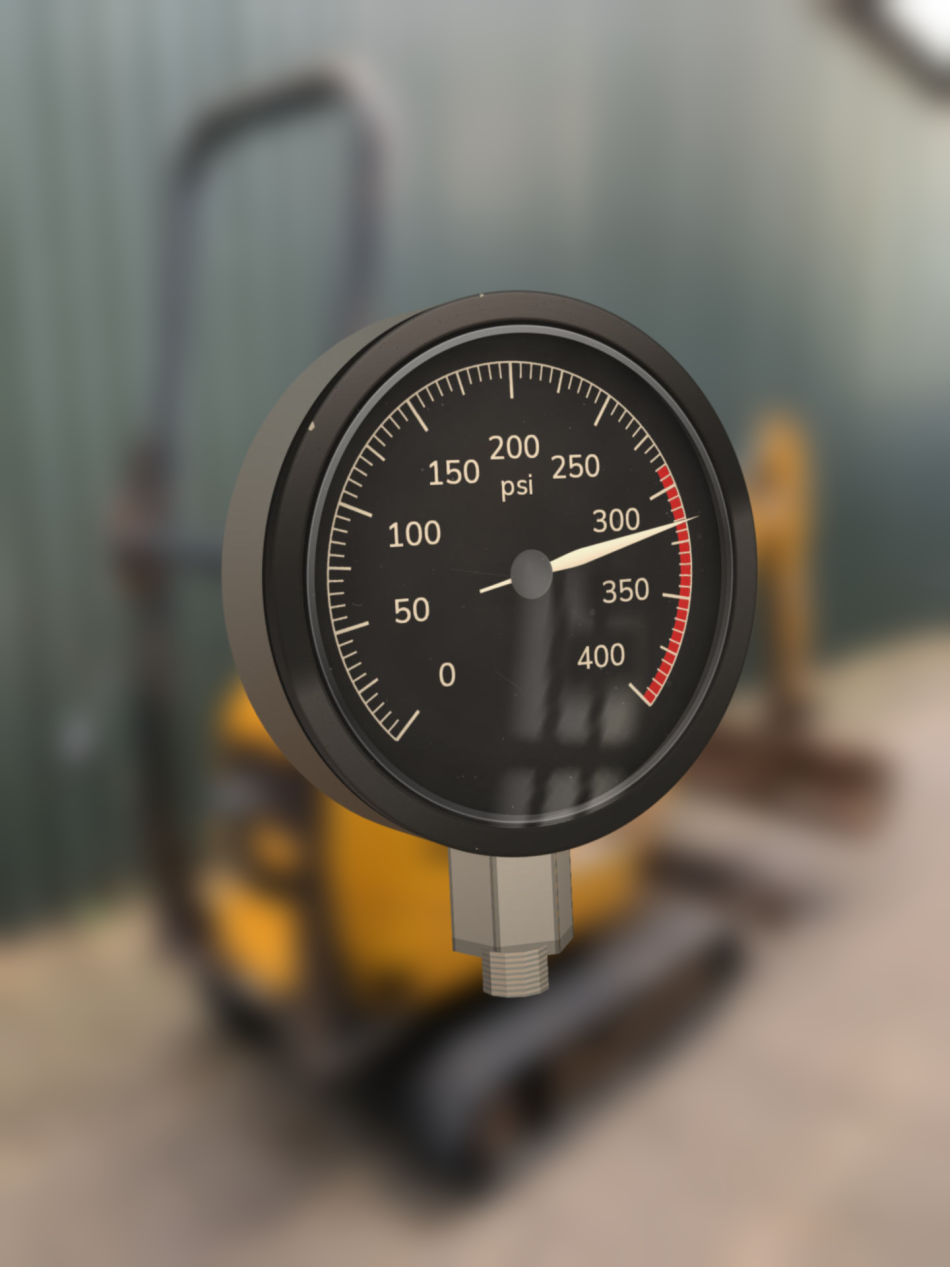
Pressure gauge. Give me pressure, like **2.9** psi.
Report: **315** psi
